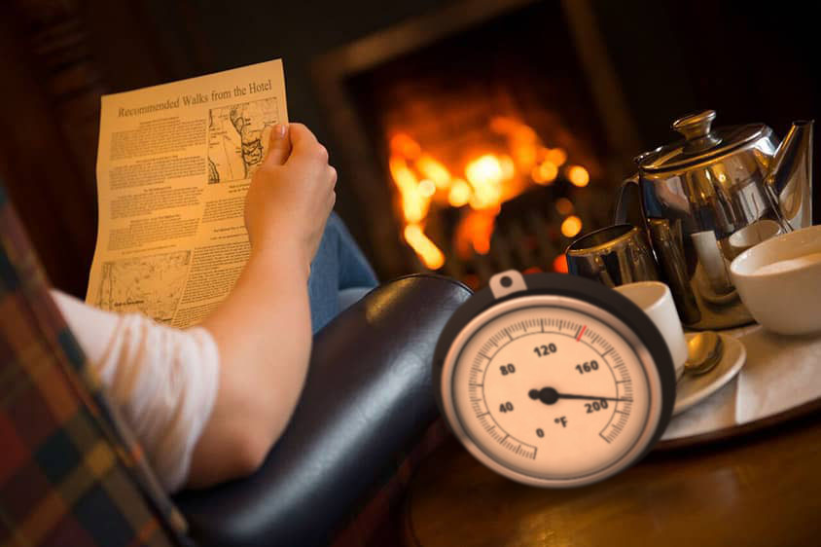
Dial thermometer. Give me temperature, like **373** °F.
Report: **190** °F
